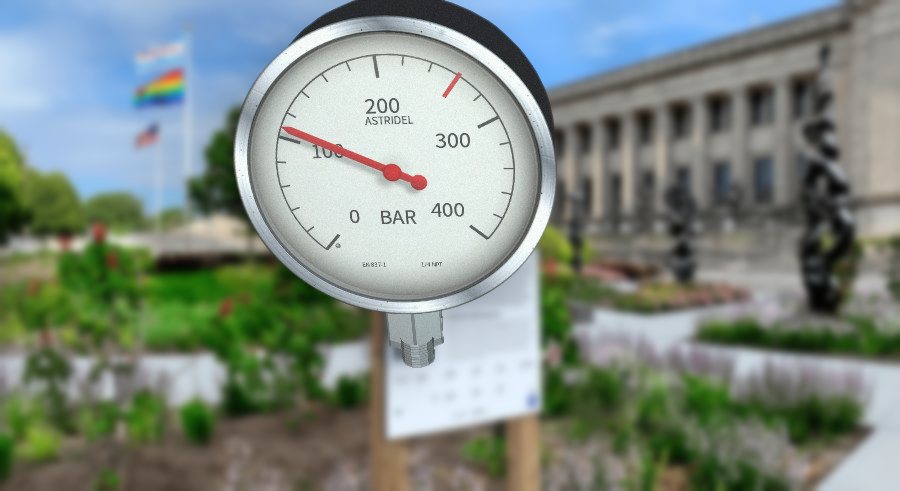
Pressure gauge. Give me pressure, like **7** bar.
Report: **110** bar
